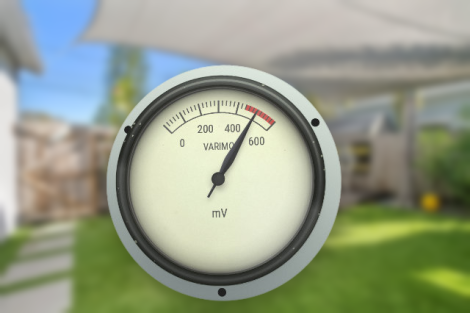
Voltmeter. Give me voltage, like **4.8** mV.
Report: **500** mV
